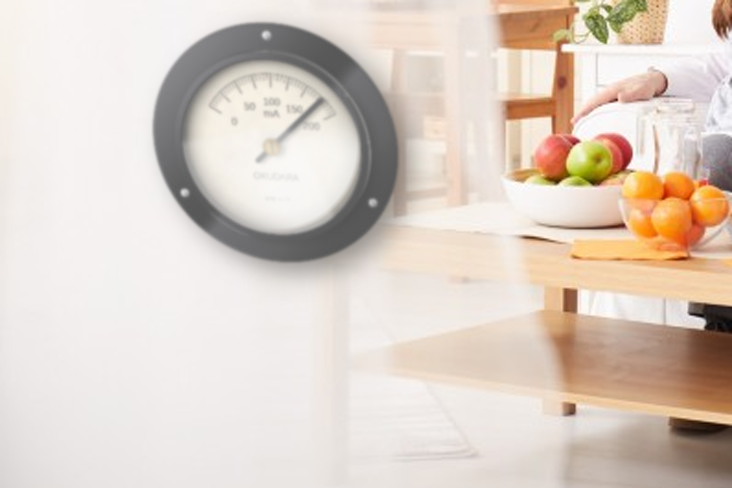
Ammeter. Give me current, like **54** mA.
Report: **175** mA
